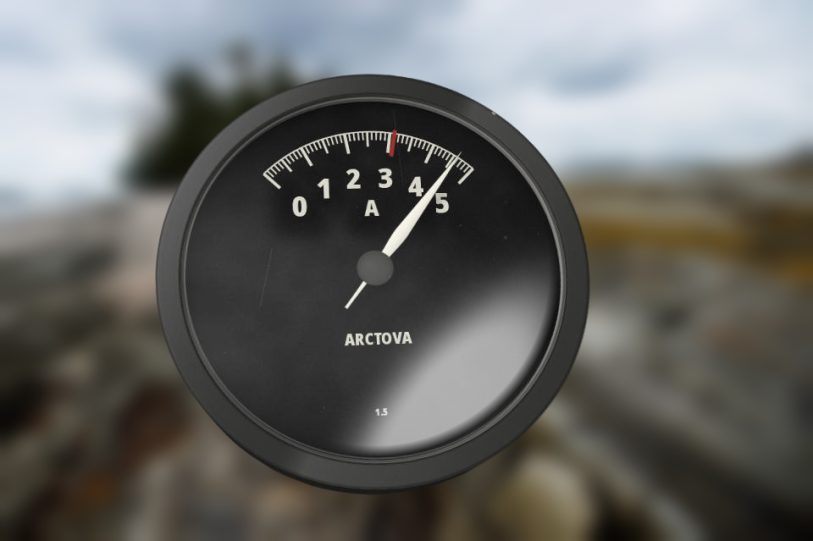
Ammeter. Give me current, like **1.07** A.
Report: **4.6** A
